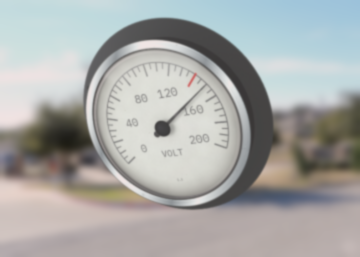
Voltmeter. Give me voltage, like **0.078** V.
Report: **150** V
